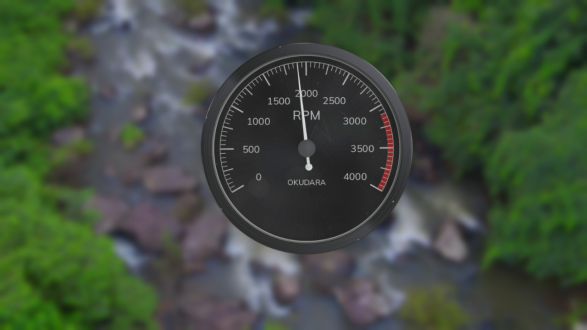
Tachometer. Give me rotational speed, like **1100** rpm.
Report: **1900** rpm
